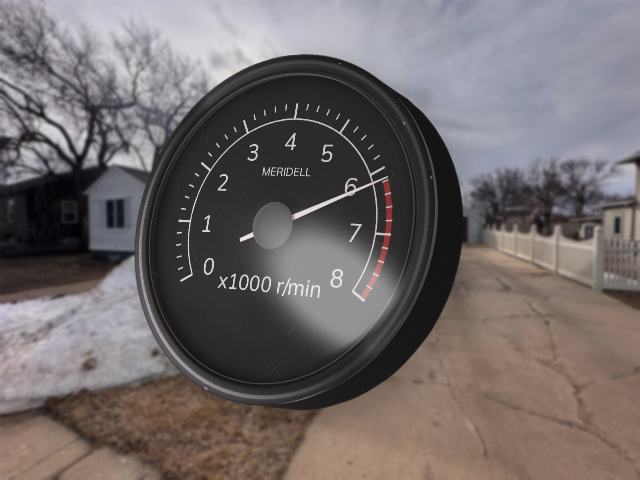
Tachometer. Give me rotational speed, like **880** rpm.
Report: **6200** rpm
